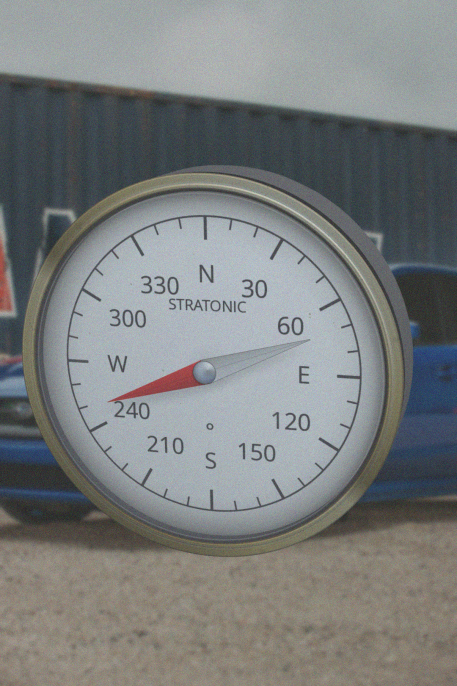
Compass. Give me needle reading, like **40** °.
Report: **250** °
